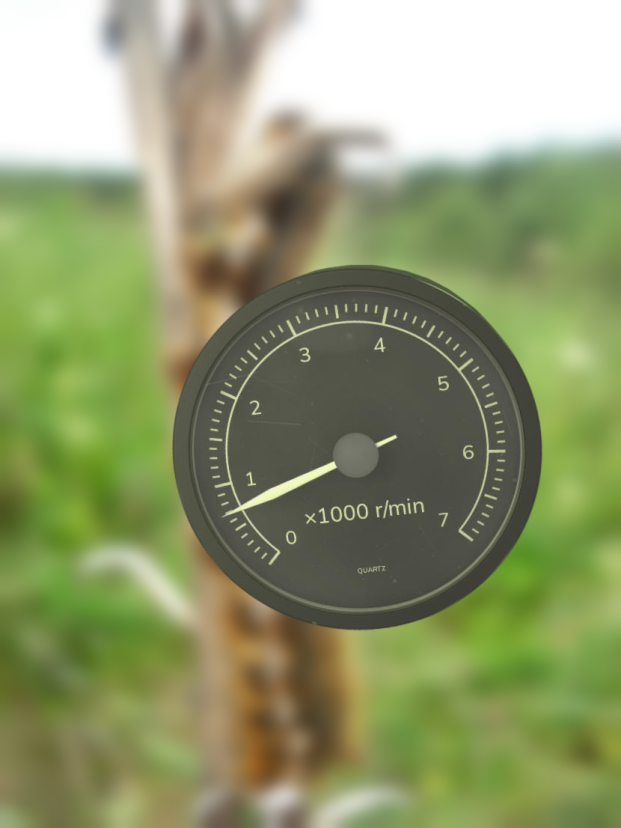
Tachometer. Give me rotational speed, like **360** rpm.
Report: **700** rpm
